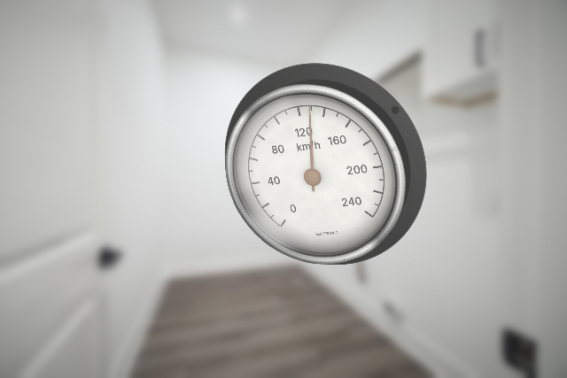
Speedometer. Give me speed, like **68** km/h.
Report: **130** km/h
